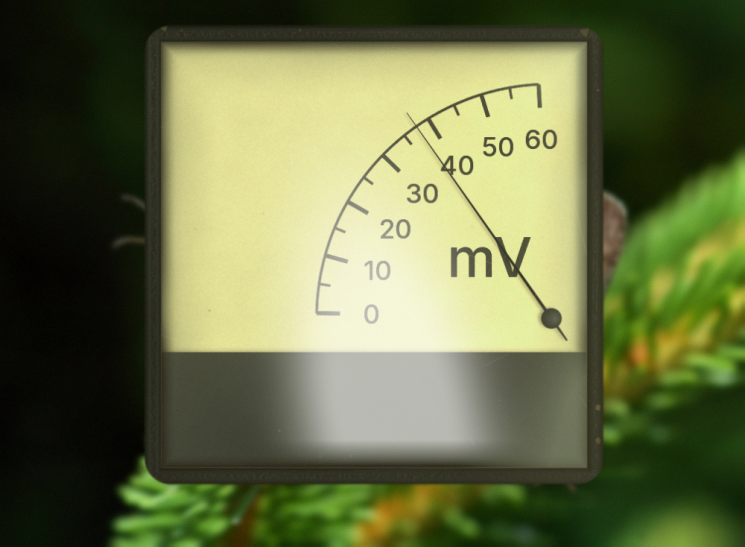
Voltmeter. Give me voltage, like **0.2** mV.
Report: **37.5** mV
